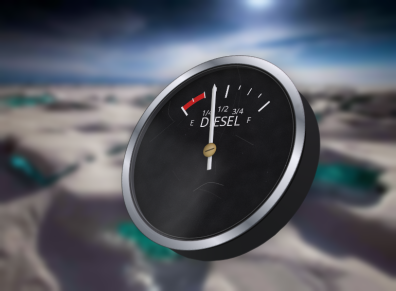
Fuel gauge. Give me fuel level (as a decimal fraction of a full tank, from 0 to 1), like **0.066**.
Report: **0.375**
